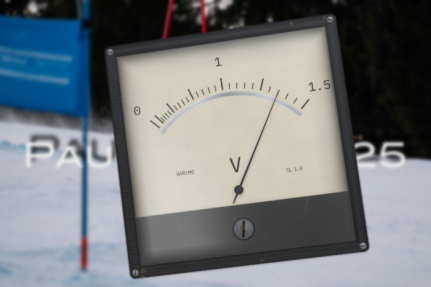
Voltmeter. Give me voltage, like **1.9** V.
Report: **1.35** V
